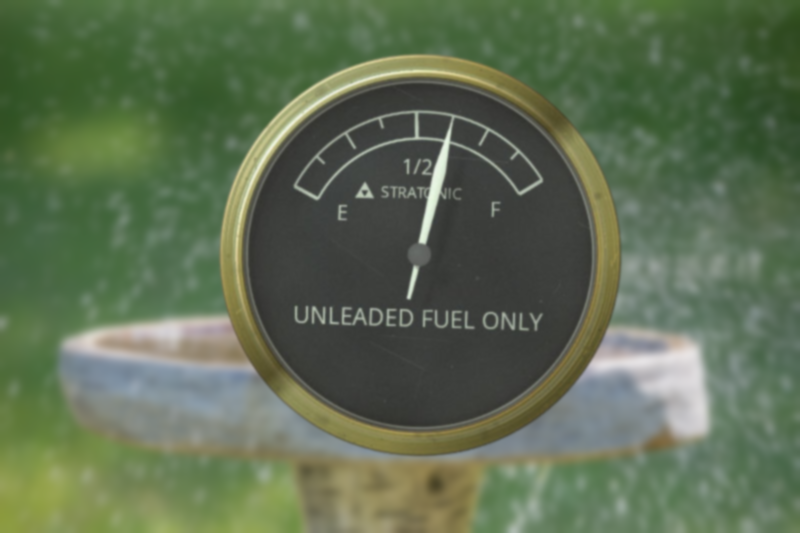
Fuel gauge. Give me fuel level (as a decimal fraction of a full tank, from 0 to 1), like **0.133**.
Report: **0.625**
